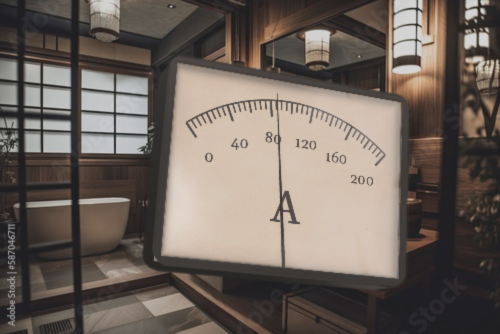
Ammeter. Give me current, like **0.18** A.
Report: **85** A
